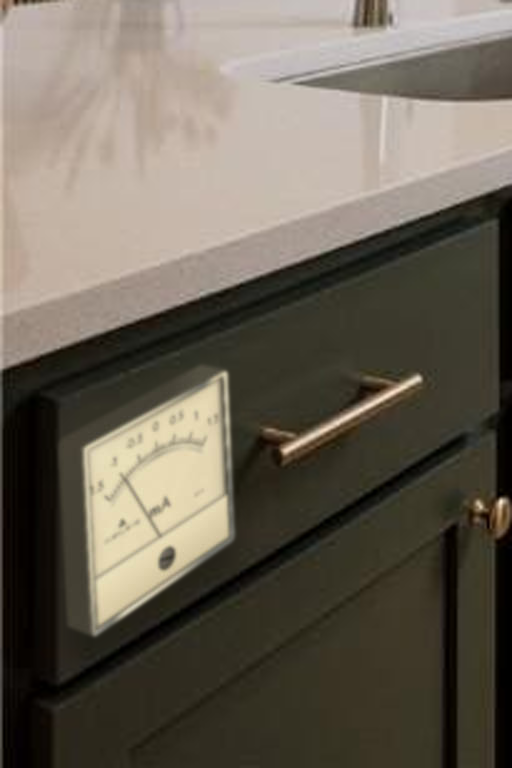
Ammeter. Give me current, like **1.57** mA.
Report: **-1** mA
